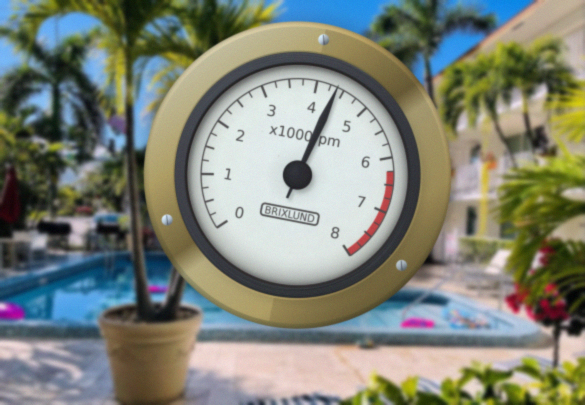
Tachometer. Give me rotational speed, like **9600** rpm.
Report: **4375** rpm
